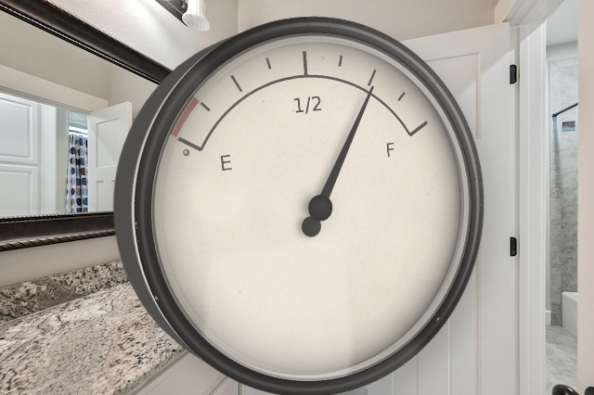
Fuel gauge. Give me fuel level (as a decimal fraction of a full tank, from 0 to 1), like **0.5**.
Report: **0.75**
